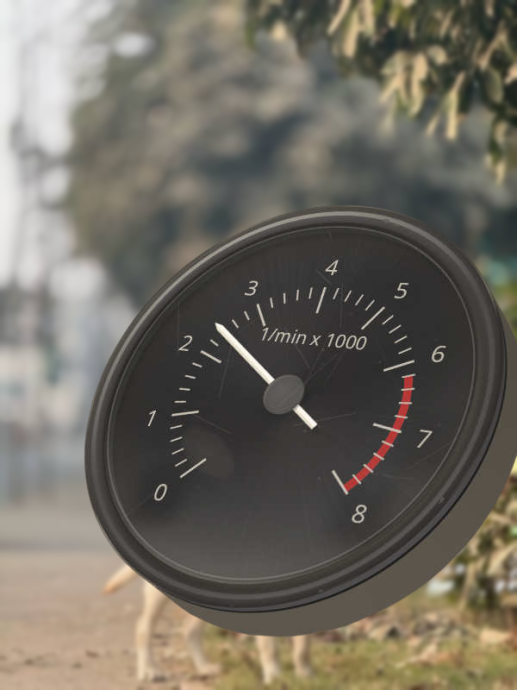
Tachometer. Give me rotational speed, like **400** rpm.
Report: **2400** rpm
